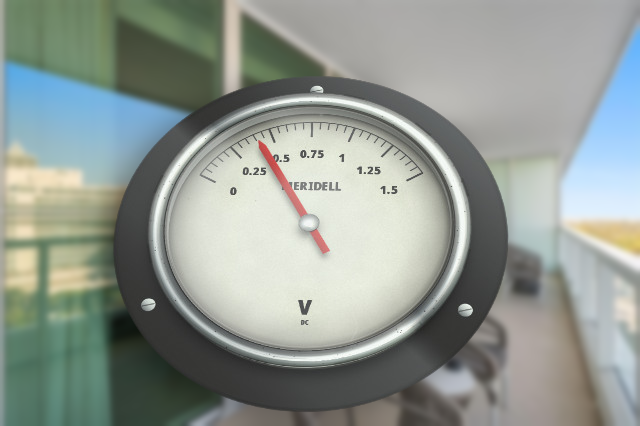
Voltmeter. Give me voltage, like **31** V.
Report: **0.4** V
